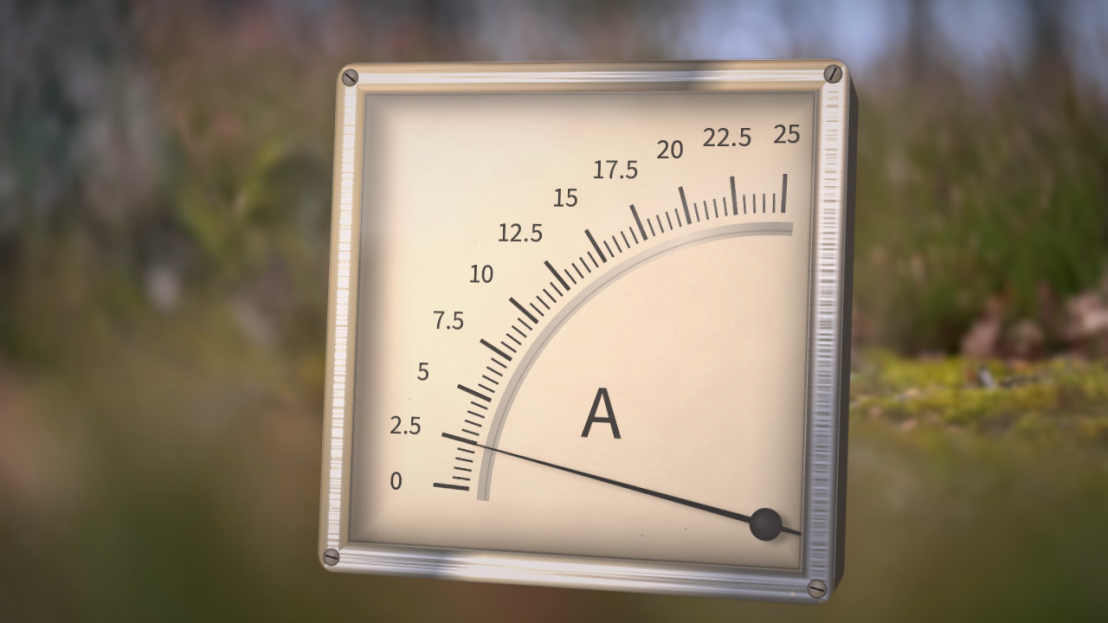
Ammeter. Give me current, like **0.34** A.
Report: **2.5** A
